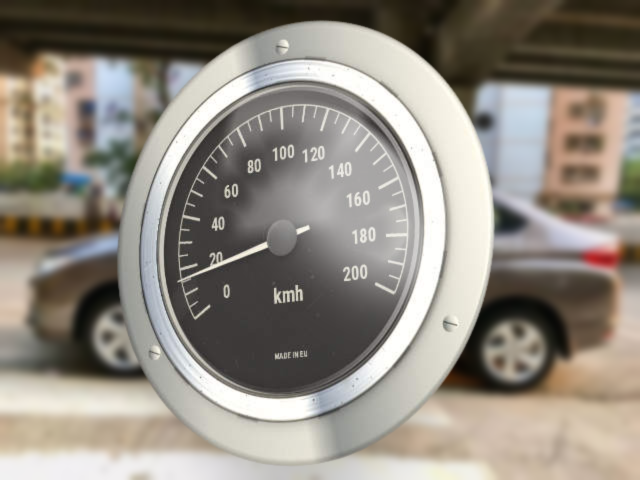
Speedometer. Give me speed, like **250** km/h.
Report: **15** km/h
